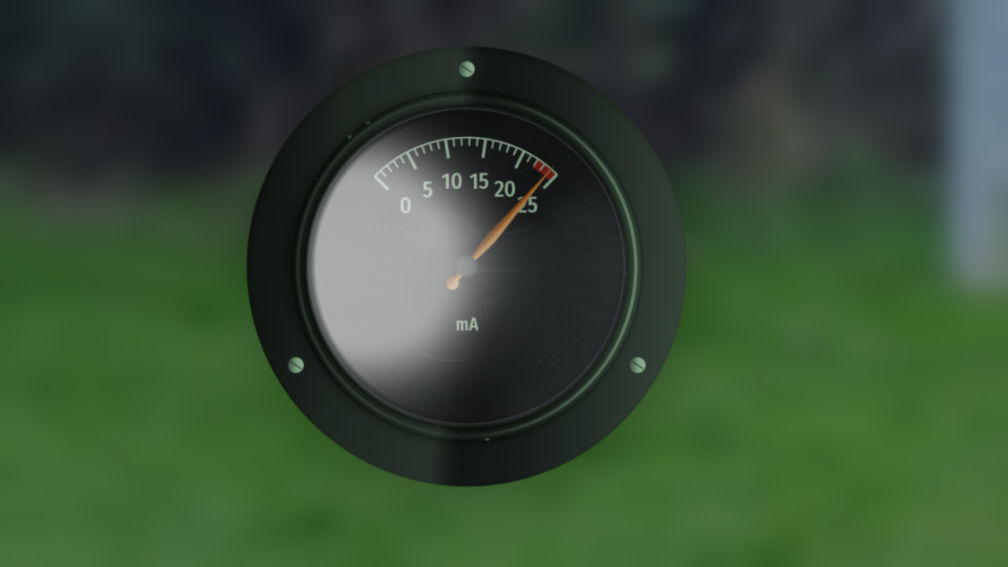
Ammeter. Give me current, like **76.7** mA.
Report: **24** mA
